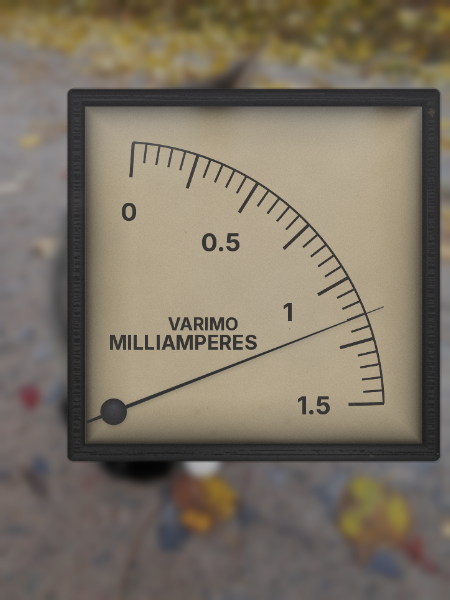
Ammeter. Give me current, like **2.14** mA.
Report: **1.15** mA
